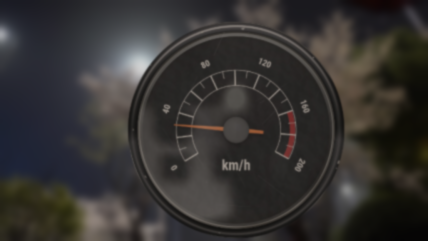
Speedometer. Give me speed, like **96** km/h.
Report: **30** km/h
